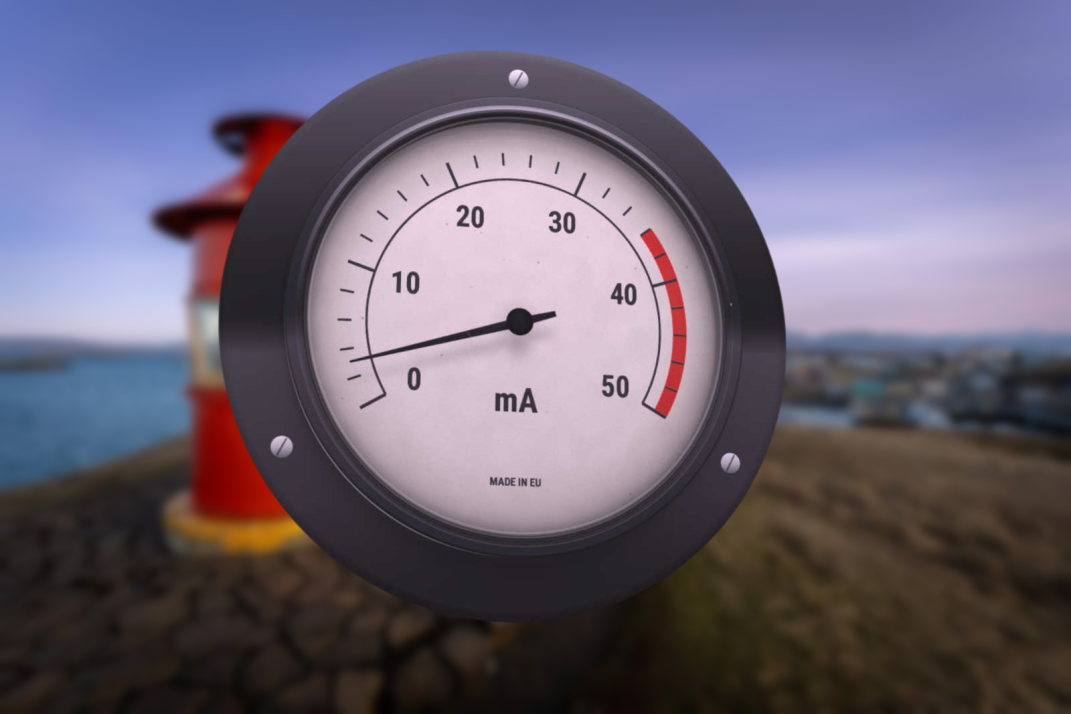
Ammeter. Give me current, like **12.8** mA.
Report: **3** mA
